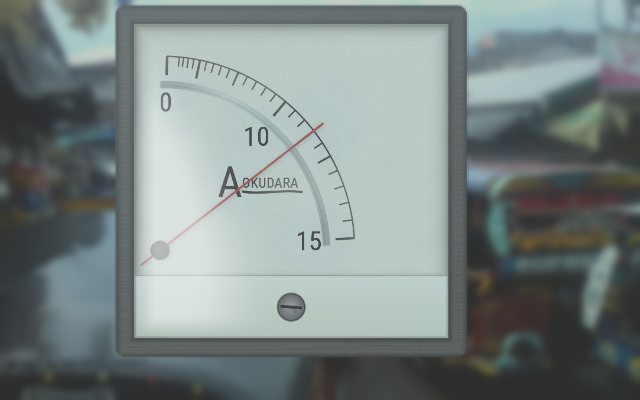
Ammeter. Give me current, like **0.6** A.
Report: **11.5** A
